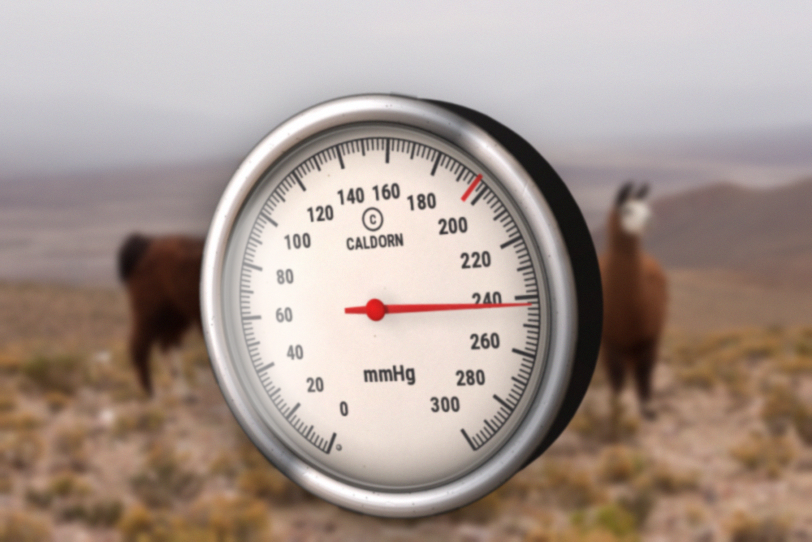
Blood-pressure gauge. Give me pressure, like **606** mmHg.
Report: **242** mmHg
